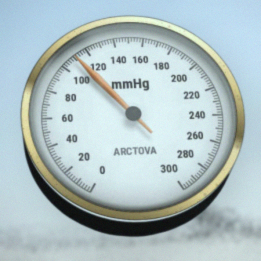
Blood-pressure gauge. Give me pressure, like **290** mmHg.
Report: **110** mmHg
